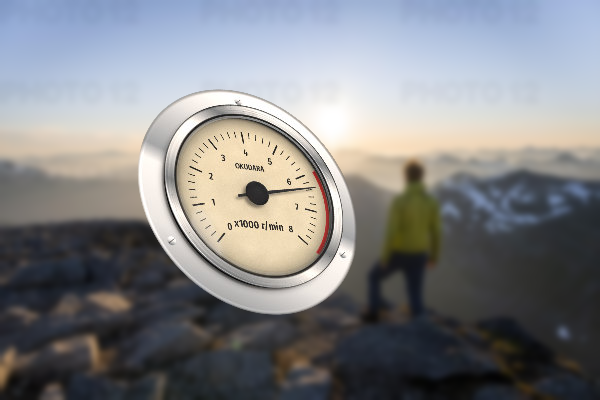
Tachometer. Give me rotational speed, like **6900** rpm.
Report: **6400** rpm
